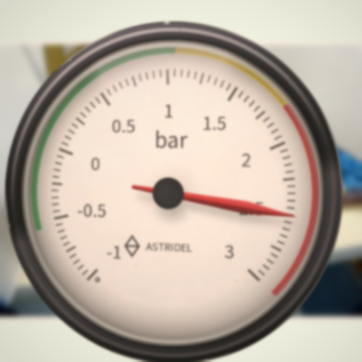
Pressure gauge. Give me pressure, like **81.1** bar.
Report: **2.5** bar
